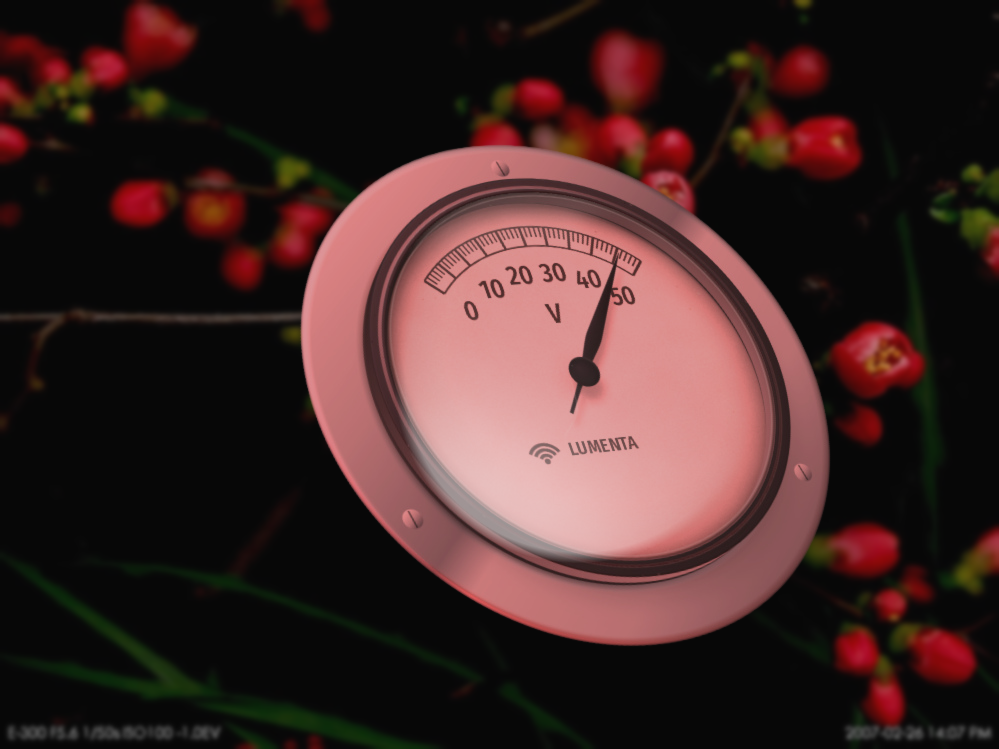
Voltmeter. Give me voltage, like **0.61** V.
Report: **45** V
